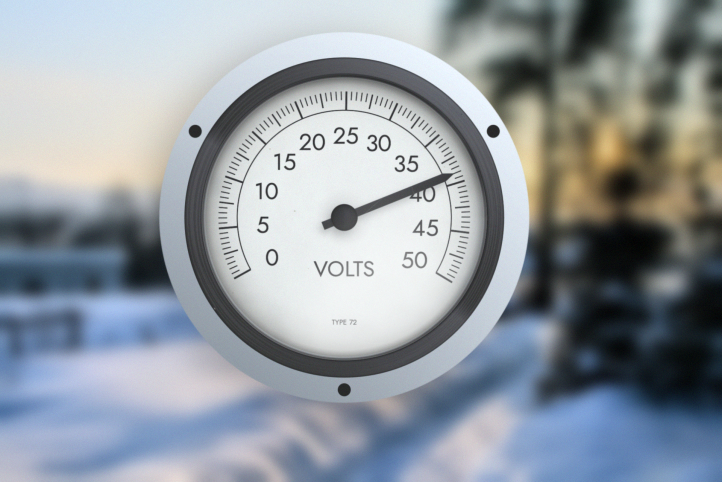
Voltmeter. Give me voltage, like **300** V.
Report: **39** V
